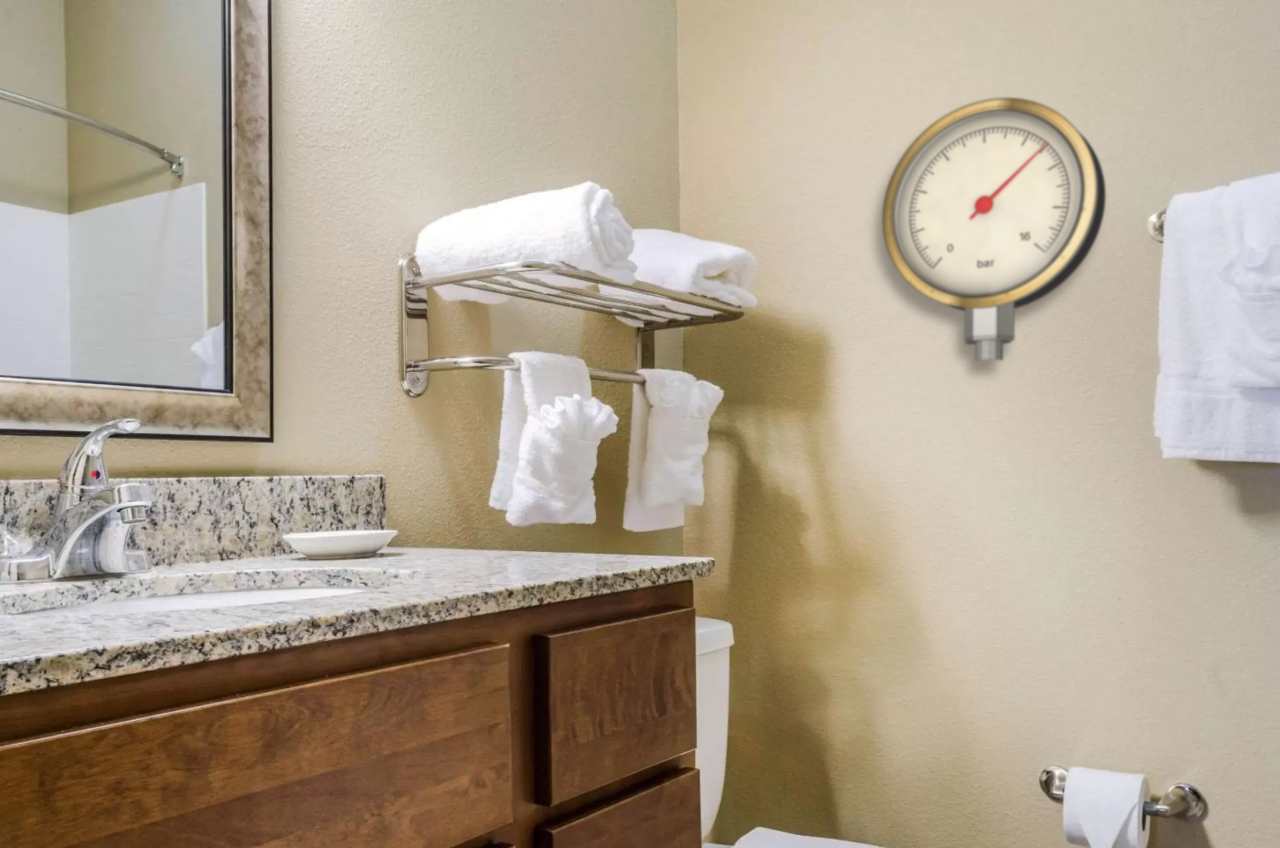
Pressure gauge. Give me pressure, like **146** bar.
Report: **11** bar
